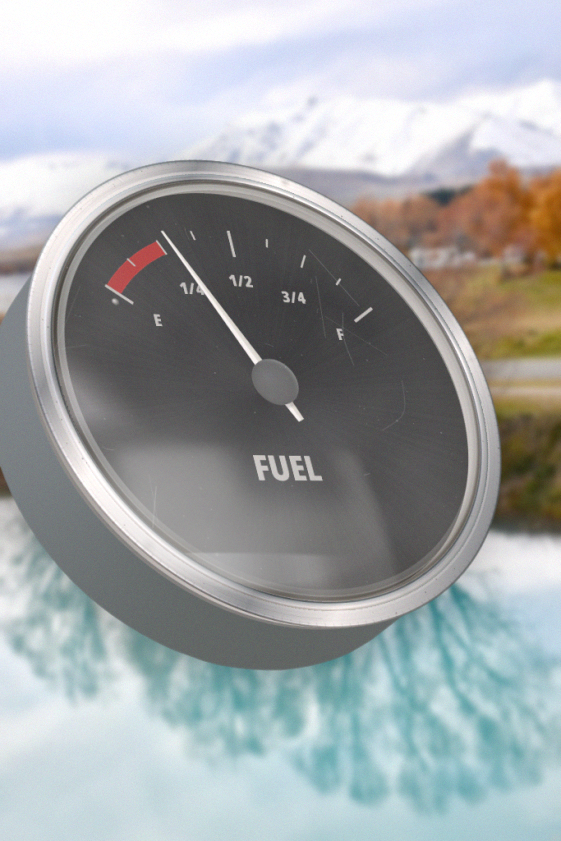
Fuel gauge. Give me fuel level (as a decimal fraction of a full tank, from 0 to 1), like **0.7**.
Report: **0.25**
